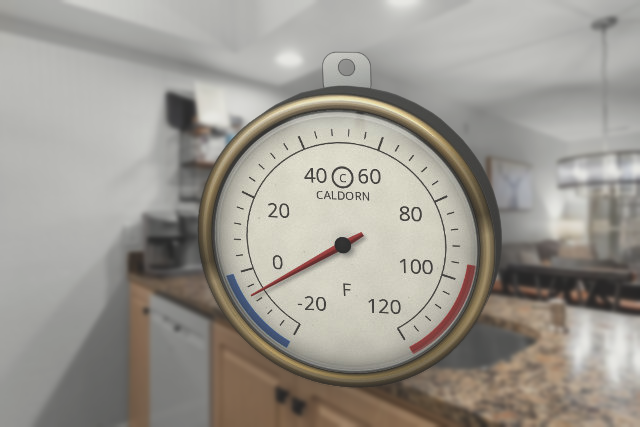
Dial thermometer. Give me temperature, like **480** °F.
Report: **-6** °F
